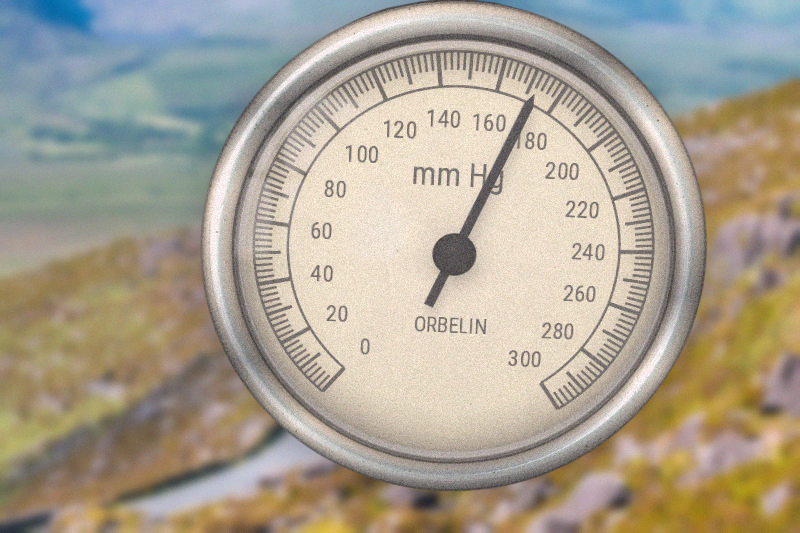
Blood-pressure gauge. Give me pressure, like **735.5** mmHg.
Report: **172** mmHg
